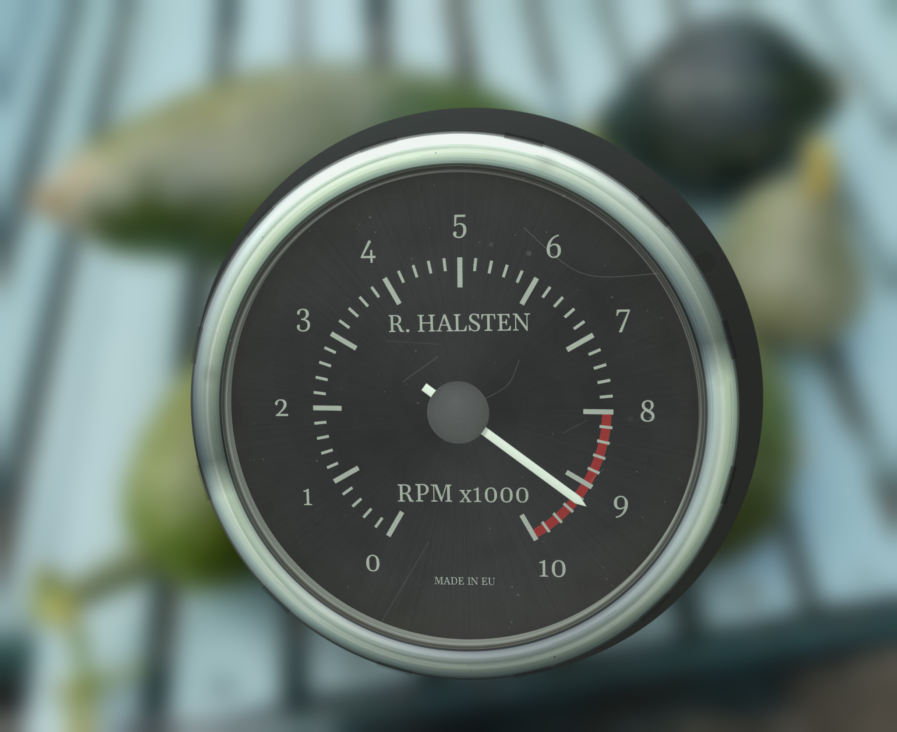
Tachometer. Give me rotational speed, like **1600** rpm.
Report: **9200** rpm
